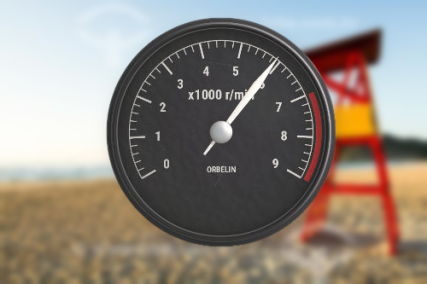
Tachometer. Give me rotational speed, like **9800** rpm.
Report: **5900** rpm
